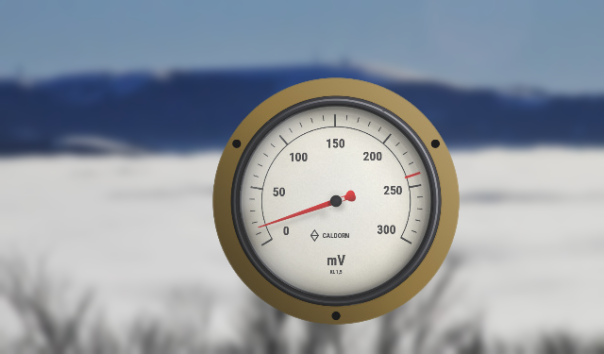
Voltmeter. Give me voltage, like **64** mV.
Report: **15** mV
